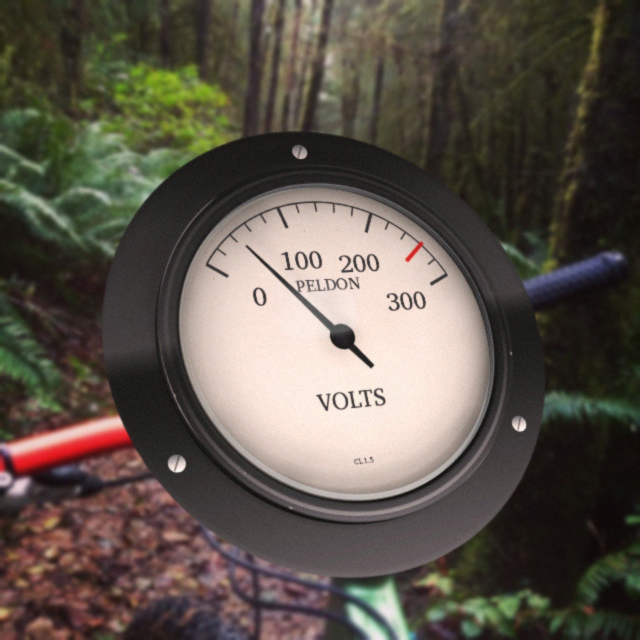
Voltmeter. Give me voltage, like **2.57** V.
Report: **40** V
